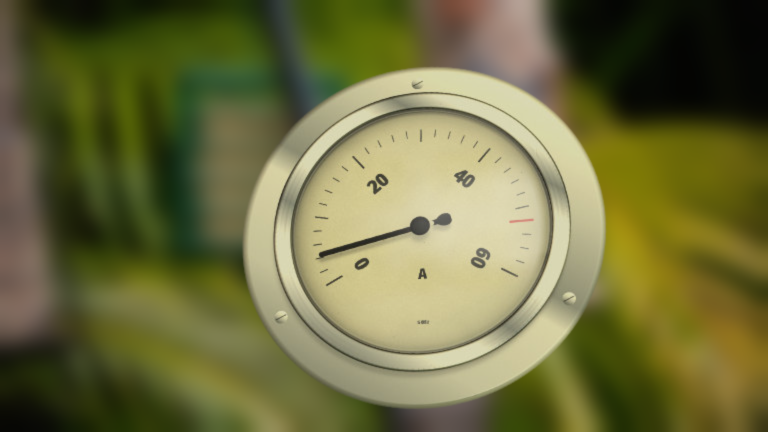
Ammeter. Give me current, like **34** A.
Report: **4** A
